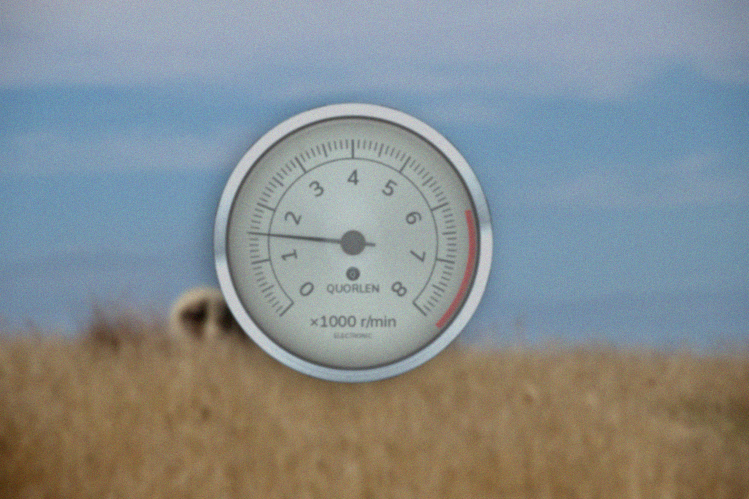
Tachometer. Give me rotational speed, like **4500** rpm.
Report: **1500** rpm
